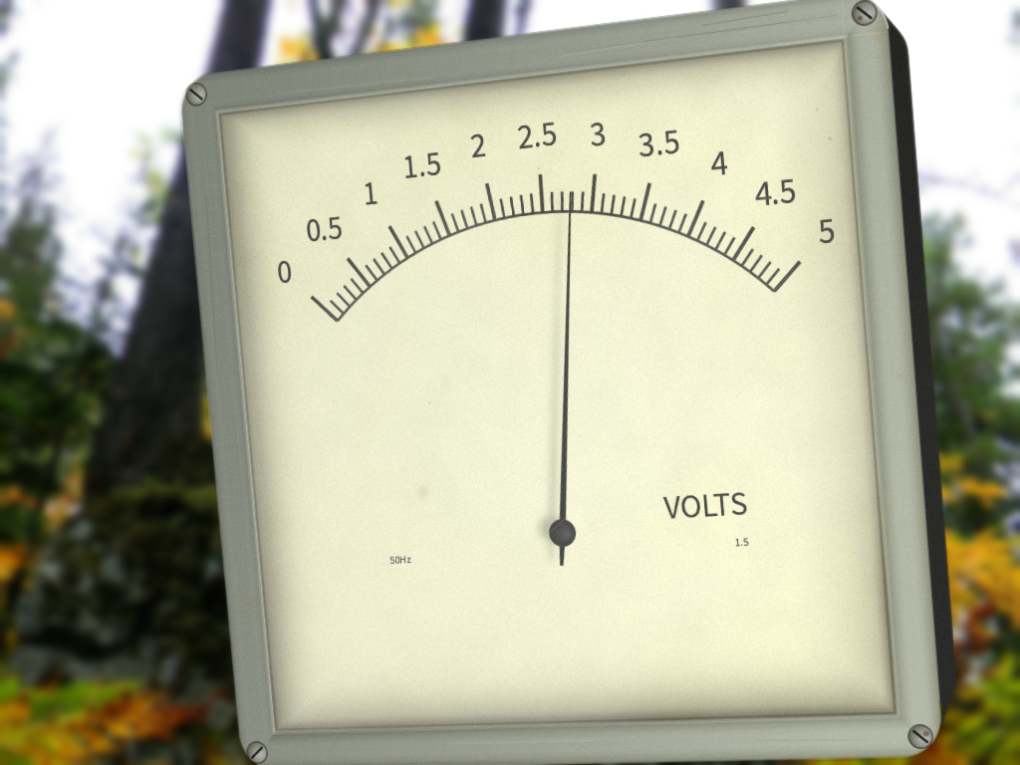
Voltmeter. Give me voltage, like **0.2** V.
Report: **2.8** V
